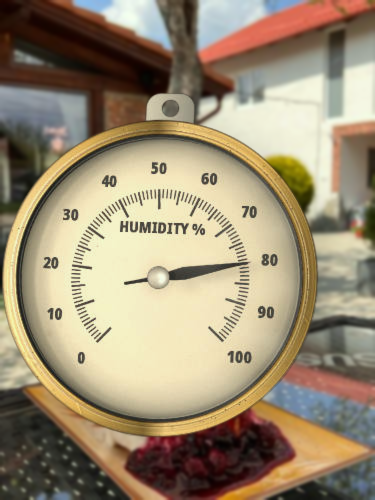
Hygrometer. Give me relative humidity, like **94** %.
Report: **80** %
